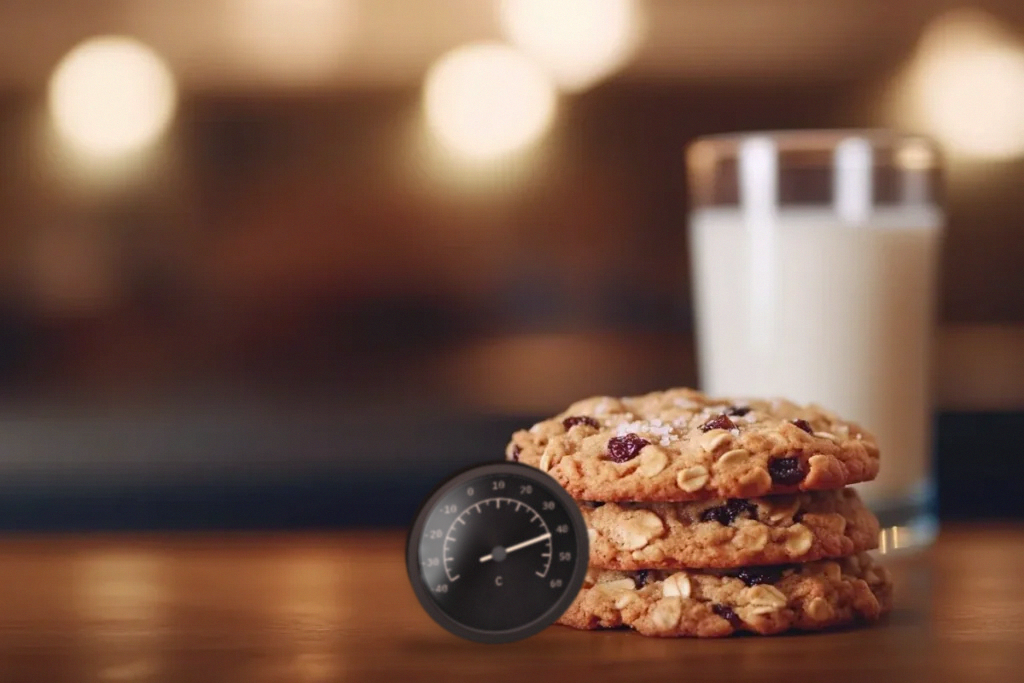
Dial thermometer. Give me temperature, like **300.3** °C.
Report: **40** °C
